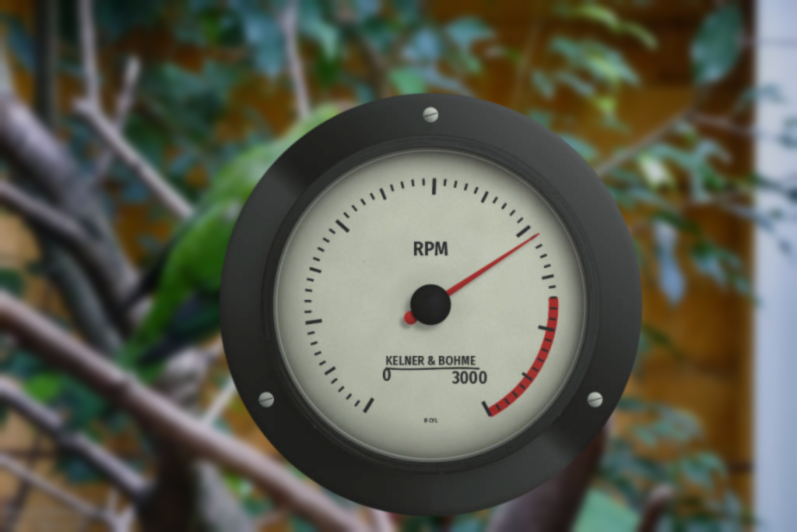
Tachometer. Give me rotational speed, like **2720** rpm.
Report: **2050** rpm
